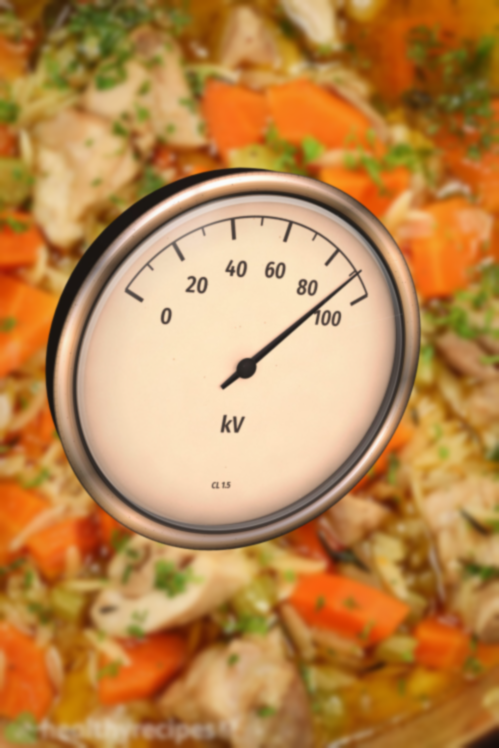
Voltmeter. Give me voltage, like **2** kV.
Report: **90** kV
